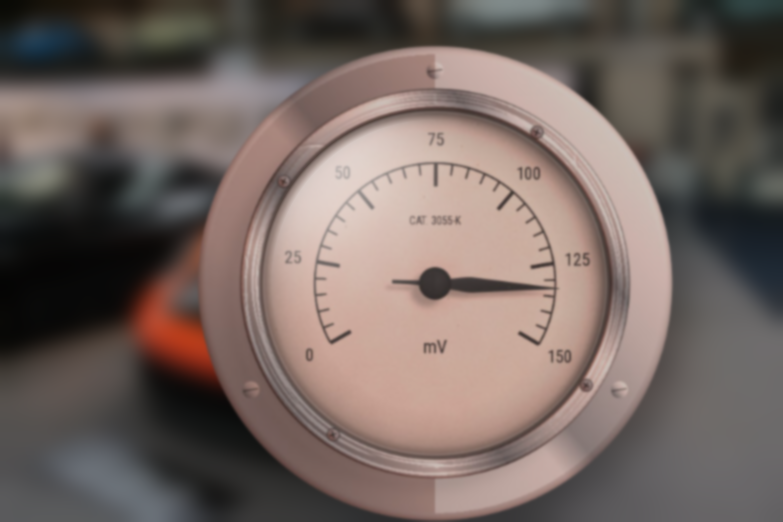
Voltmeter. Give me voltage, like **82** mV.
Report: **132.5** mV
